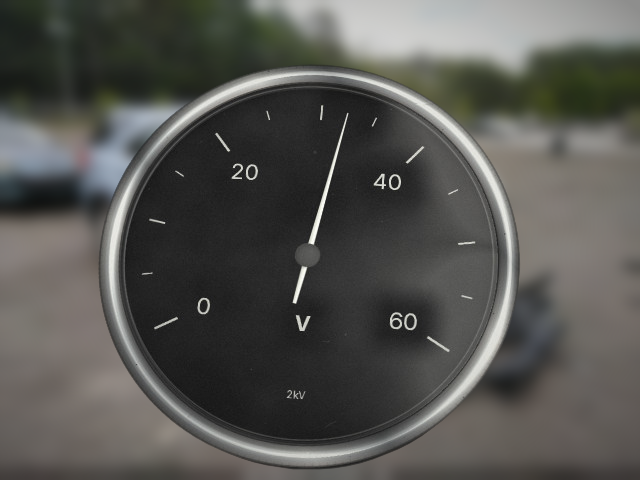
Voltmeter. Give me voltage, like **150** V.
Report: **32.5** V
